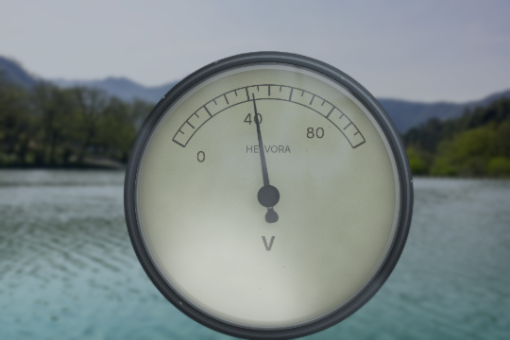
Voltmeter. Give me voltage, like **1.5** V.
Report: **42.5** V
